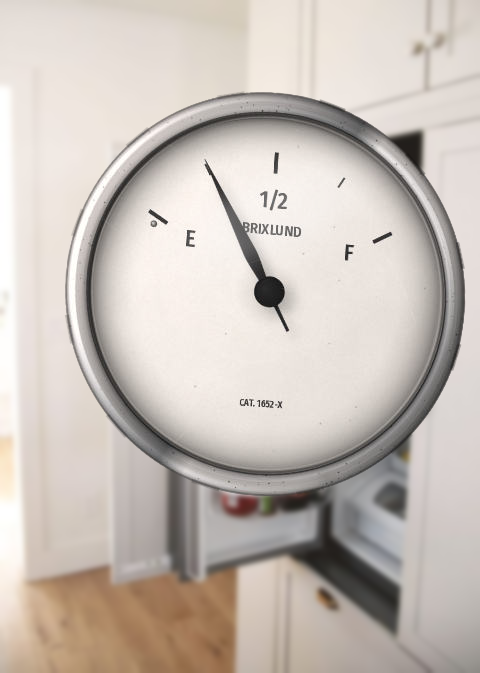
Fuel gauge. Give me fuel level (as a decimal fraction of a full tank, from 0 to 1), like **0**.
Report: **0.25**
